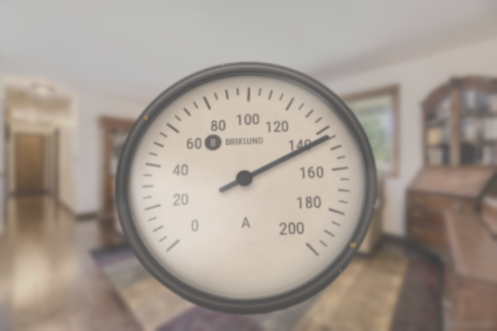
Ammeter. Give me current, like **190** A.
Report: **145** A
